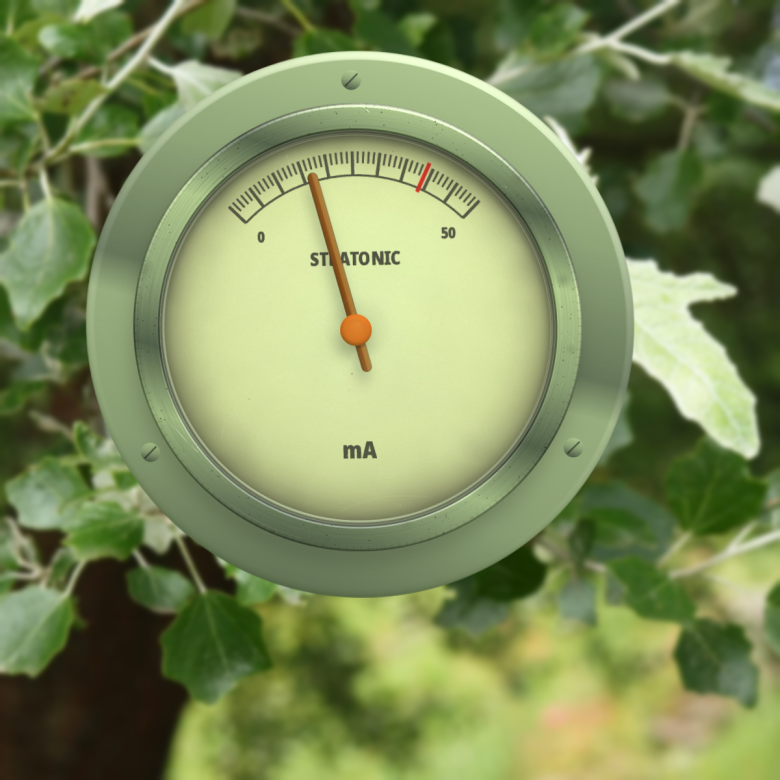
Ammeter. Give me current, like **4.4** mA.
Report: **17** mA
